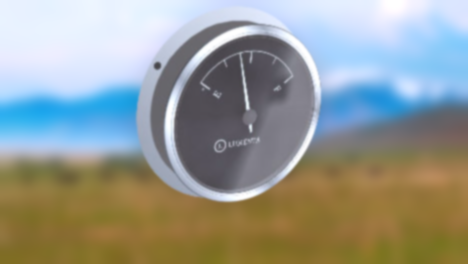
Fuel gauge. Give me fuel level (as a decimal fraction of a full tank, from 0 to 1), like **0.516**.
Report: **0.375**
